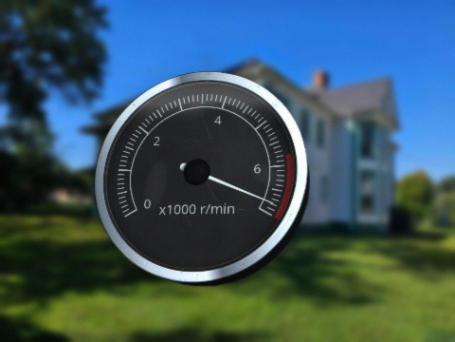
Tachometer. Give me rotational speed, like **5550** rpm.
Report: **6800** rpm
